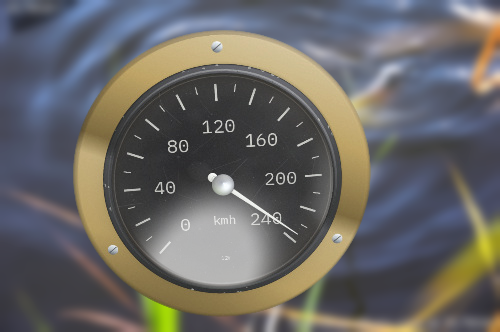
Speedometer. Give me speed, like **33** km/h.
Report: **235** km/h
